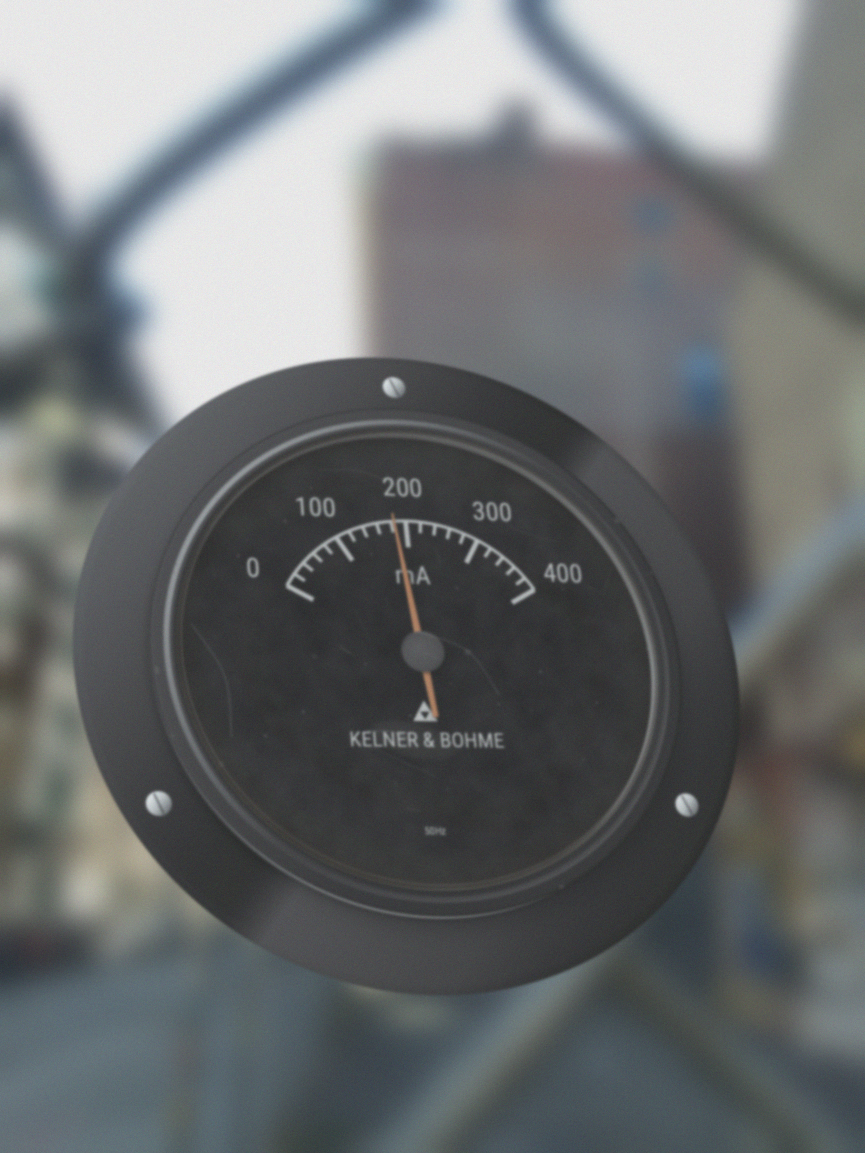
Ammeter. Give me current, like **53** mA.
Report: **180** mA
